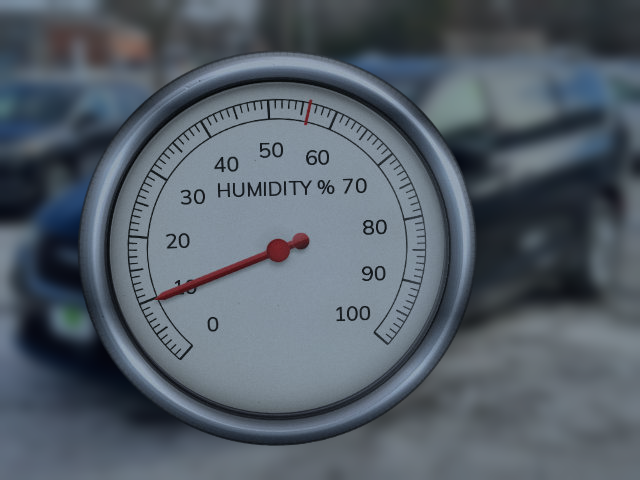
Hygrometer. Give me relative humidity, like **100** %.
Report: **10** %
